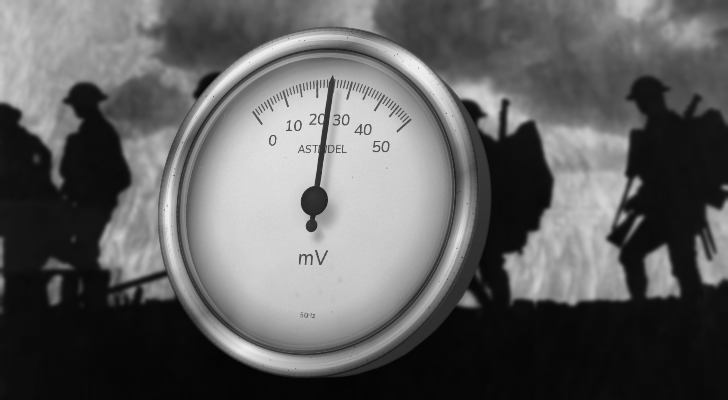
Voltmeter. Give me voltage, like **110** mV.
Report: **25** mV
